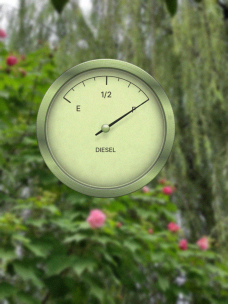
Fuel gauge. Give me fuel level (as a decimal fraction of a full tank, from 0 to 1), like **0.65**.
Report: **1**
